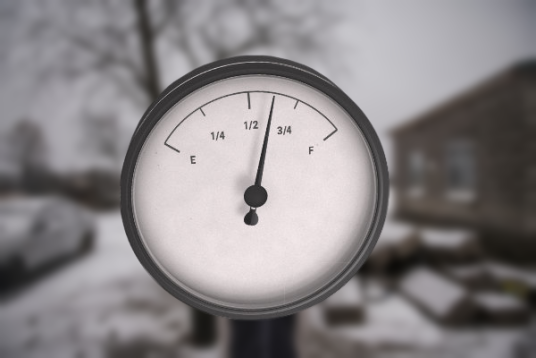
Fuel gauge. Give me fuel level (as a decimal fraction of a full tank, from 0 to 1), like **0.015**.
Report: **0.625**
